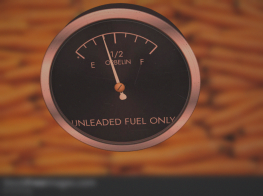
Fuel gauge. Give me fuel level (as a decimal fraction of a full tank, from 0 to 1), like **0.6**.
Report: **0.375**
